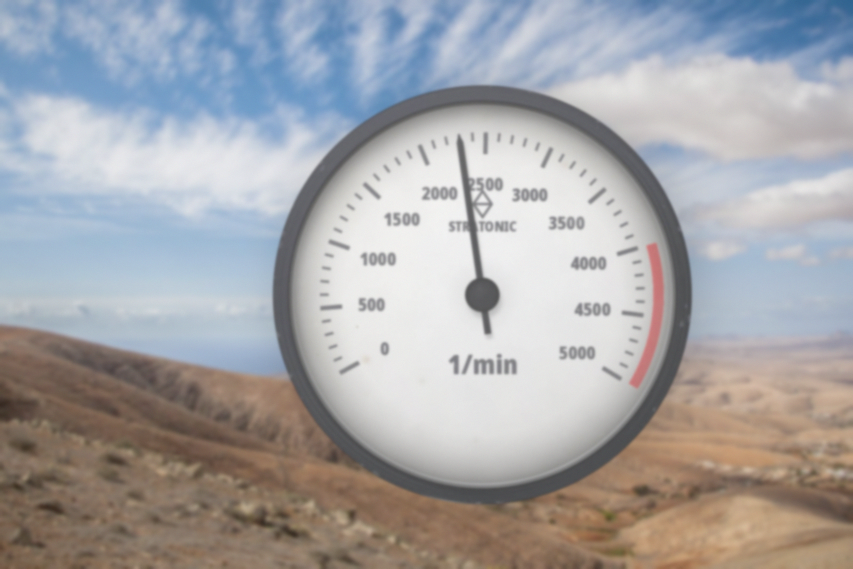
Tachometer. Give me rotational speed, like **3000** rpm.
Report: **2300** rpm
